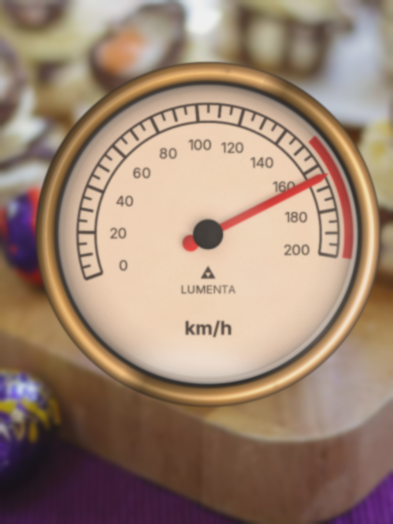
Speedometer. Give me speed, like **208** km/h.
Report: **165** km/h
